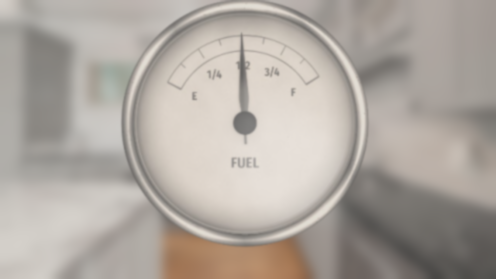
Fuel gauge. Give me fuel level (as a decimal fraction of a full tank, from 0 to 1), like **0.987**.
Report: **0.5**
